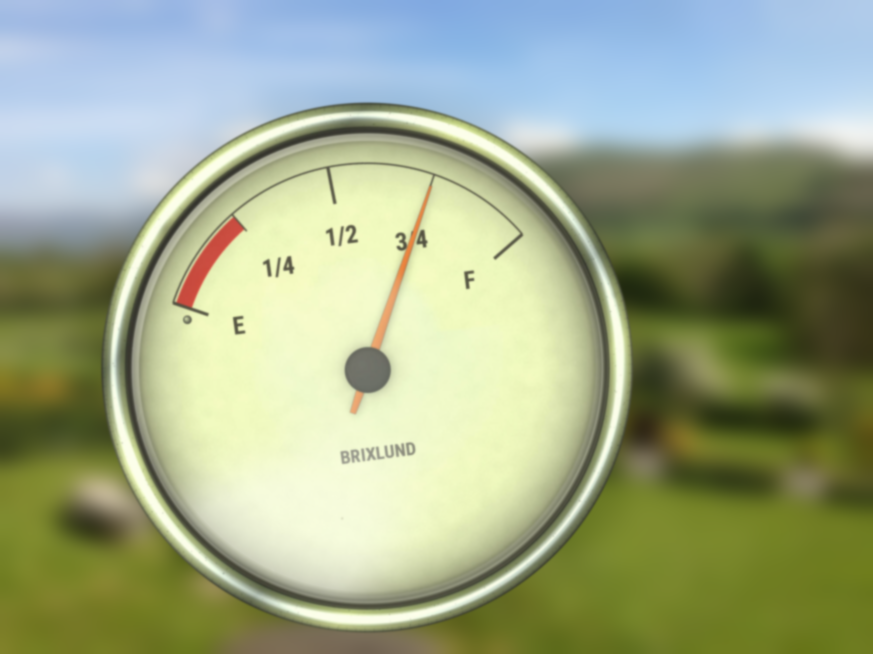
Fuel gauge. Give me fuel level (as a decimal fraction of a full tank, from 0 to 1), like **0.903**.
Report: **0.75**
